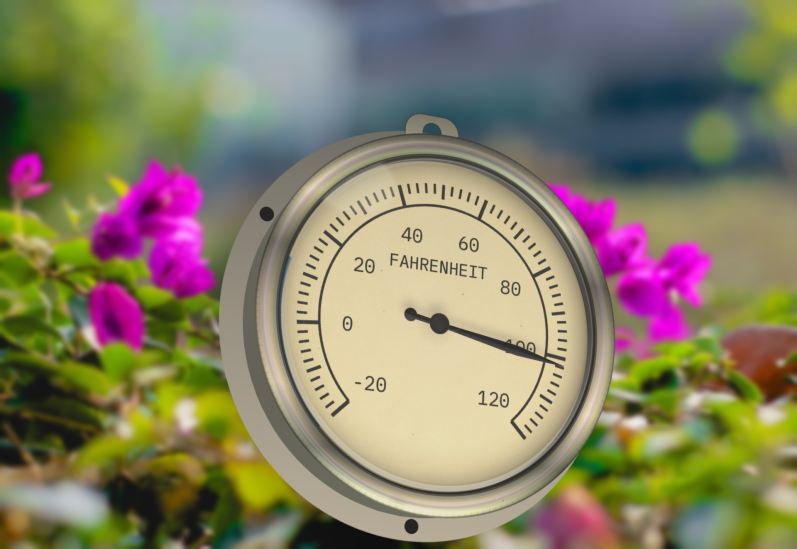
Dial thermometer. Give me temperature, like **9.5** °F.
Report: **102** °F
